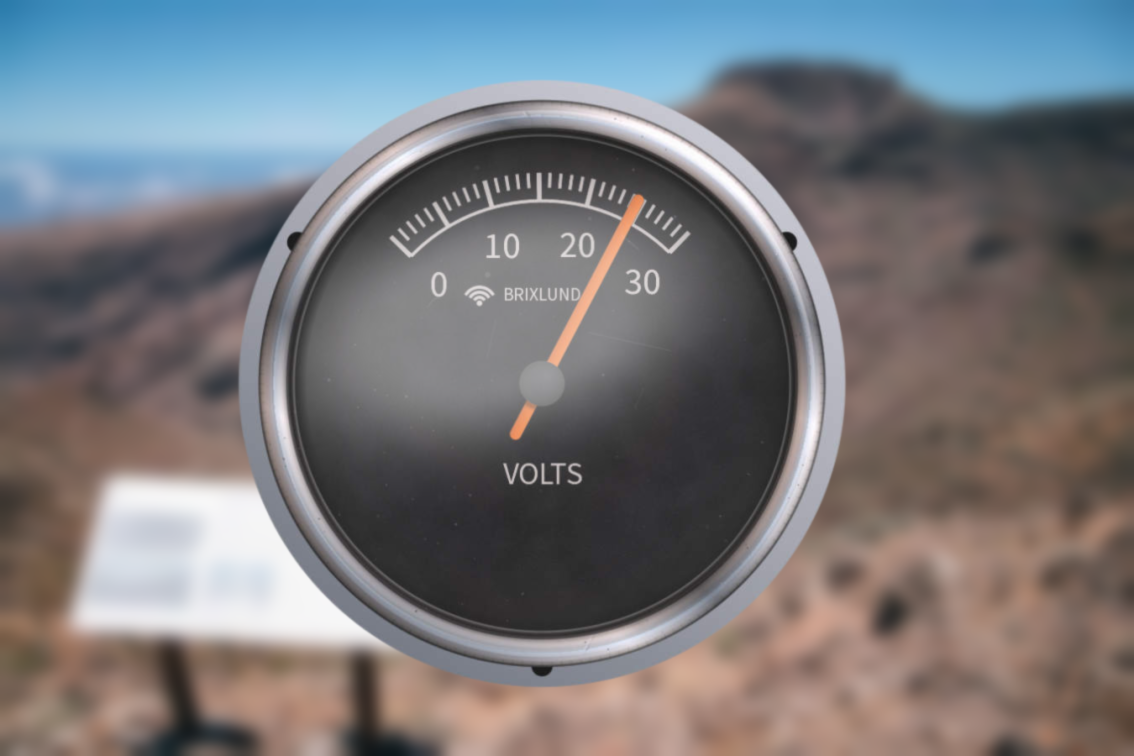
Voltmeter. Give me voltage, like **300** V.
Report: **24.5** V
